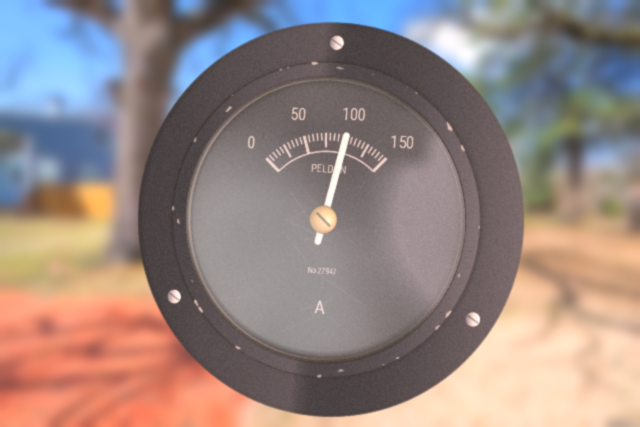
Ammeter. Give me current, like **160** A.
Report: **100** A
